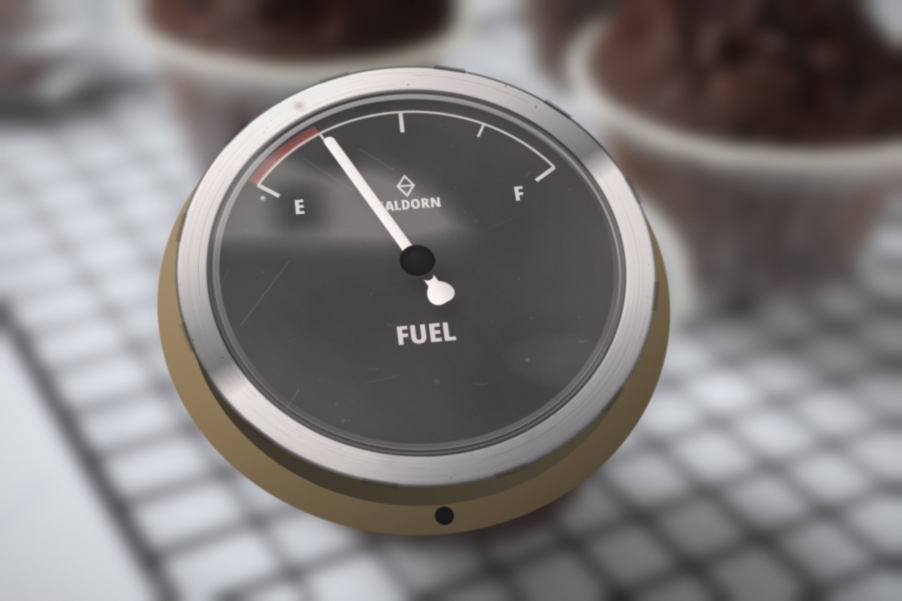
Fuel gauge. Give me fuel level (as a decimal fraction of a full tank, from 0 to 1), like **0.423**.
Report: **0.25**
